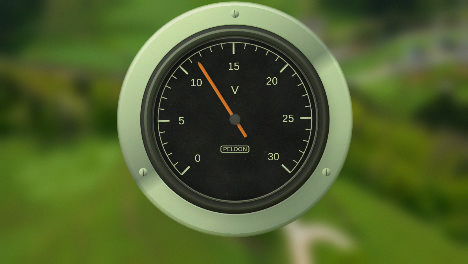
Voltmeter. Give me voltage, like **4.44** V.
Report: **11.5** V
